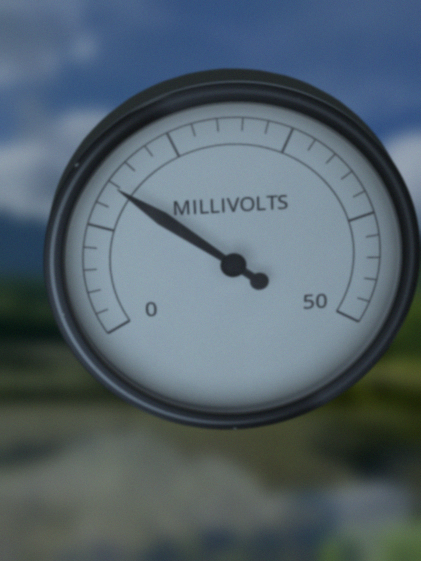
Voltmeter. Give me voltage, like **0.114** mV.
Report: **14** mV
